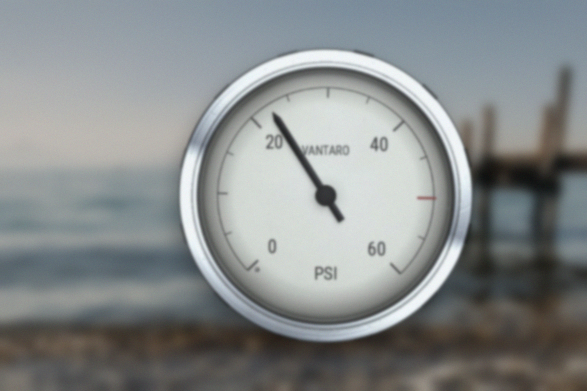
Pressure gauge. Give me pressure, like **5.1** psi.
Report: **22.5** psi
